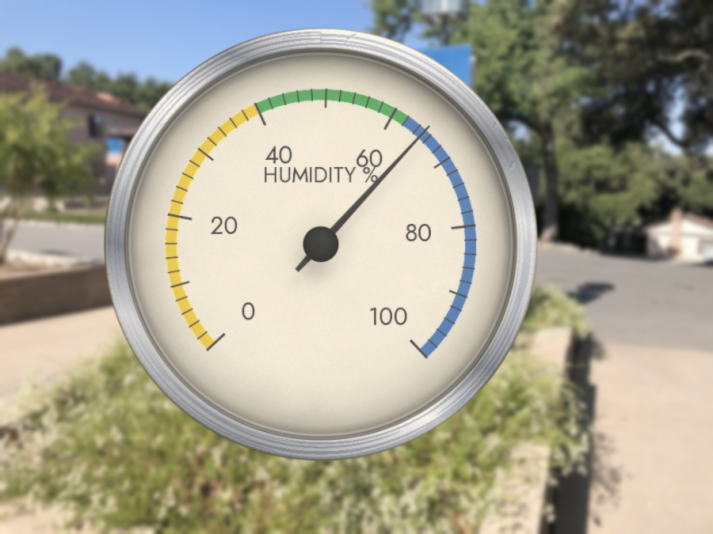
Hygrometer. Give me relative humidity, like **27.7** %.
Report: **65** %
